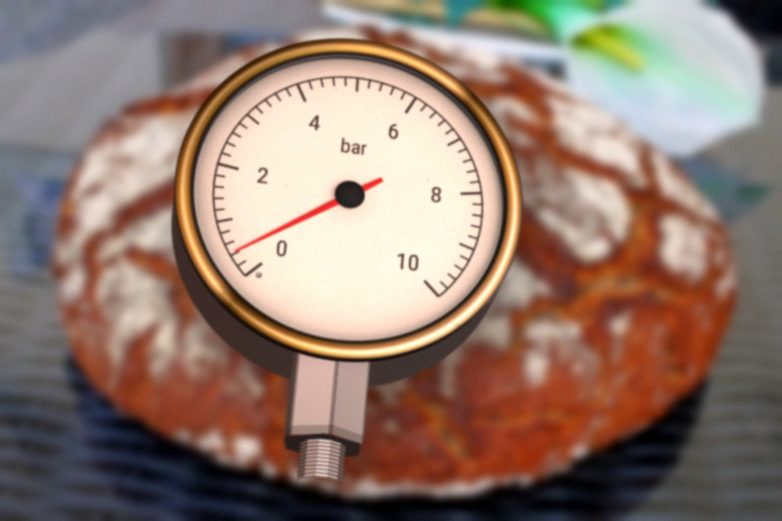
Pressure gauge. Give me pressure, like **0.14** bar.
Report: **0.4** bar
